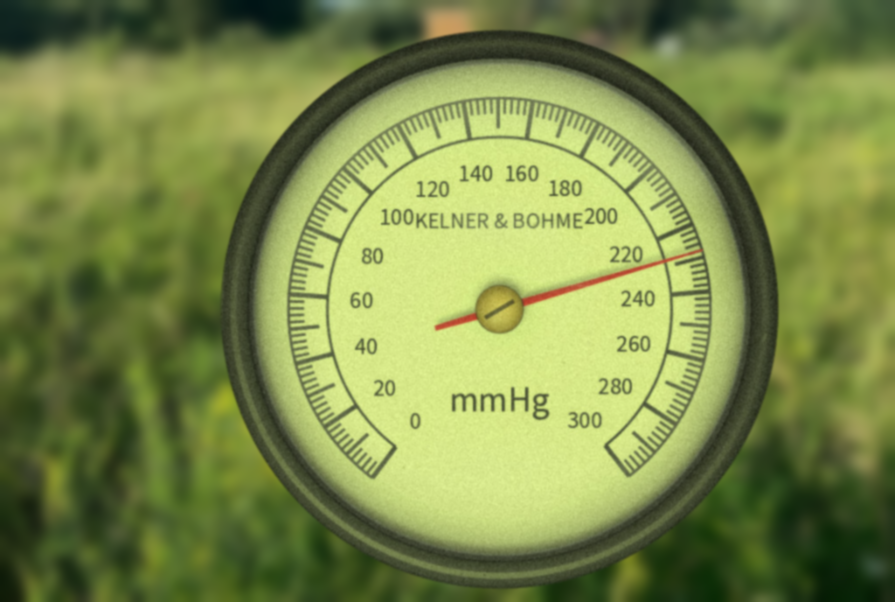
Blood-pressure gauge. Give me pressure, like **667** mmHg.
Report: **228** mmHg
